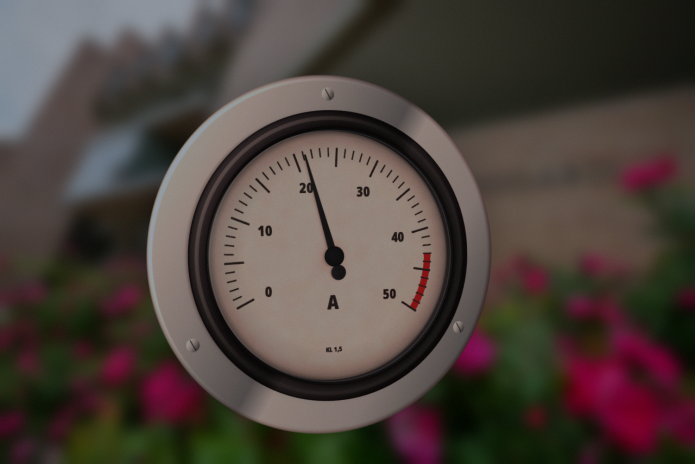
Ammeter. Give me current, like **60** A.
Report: **21** A
